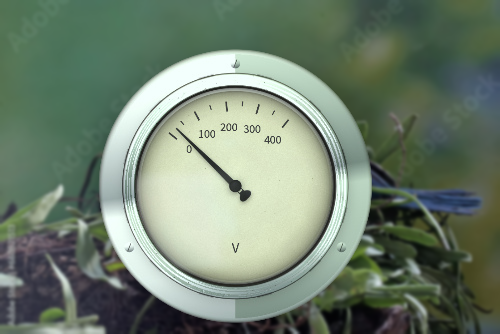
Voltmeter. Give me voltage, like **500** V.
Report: **25** V
